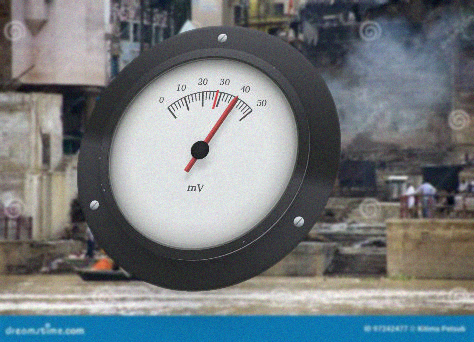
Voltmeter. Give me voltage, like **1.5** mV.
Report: **40** mV
